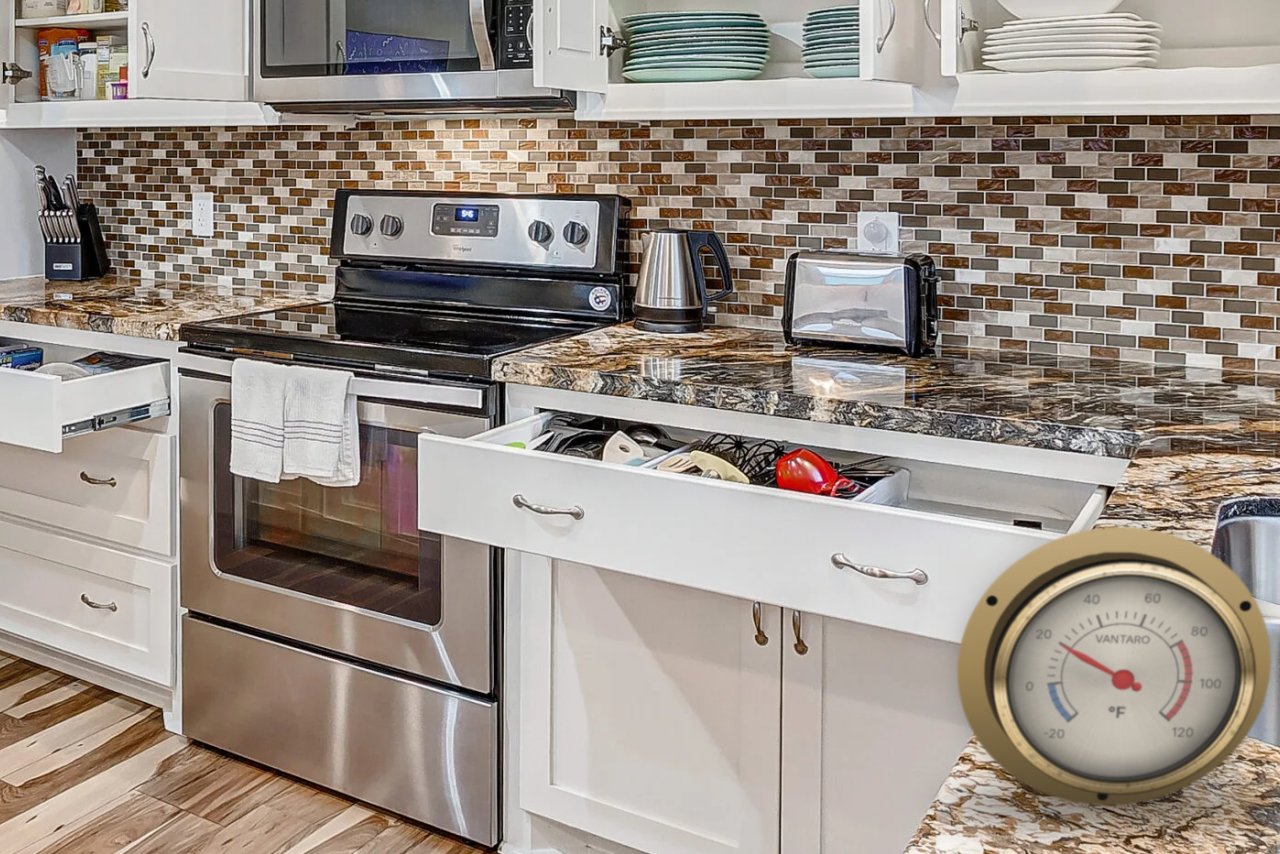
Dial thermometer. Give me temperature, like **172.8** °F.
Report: **20** °F
